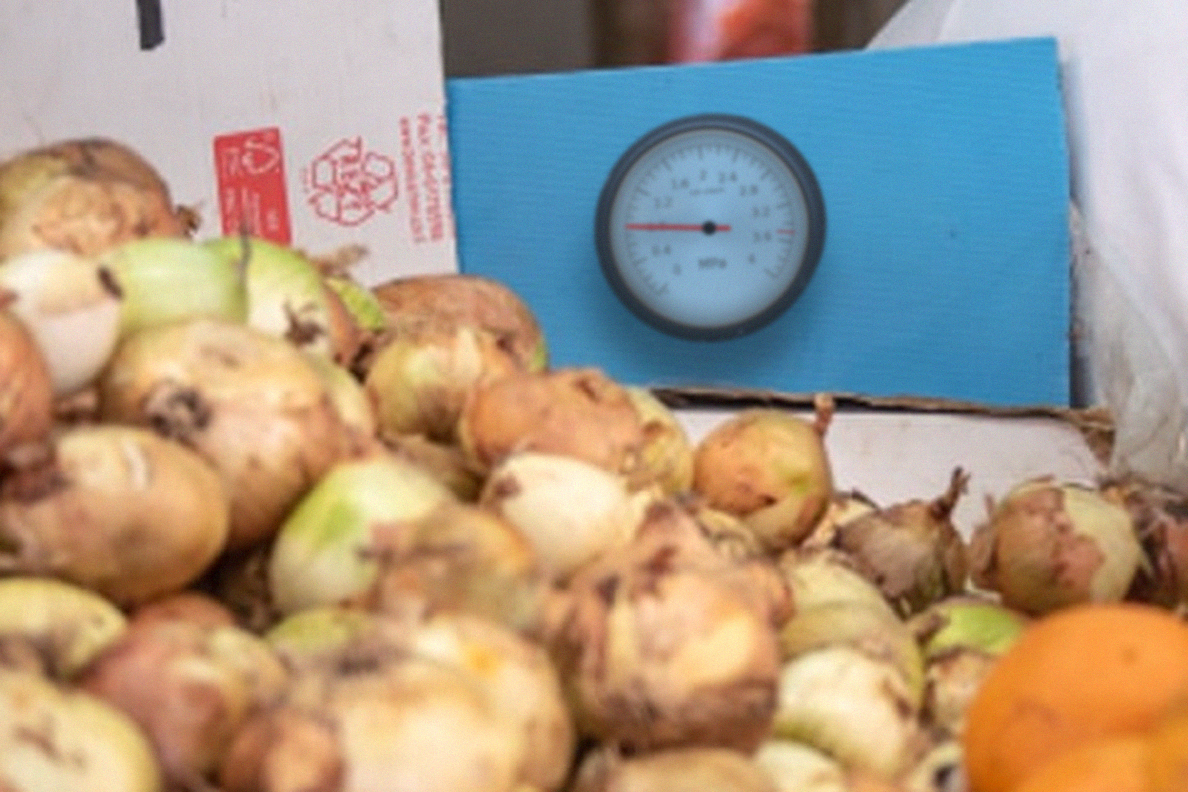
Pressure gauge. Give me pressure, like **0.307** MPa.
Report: **0.8** MPa
